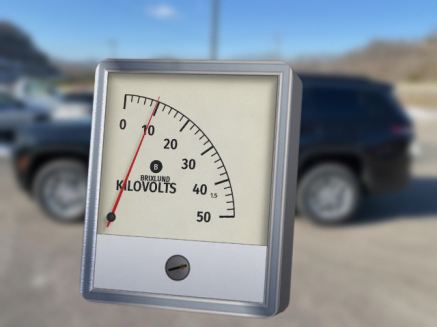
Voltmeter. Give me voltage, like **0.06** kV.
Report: **10** kV
